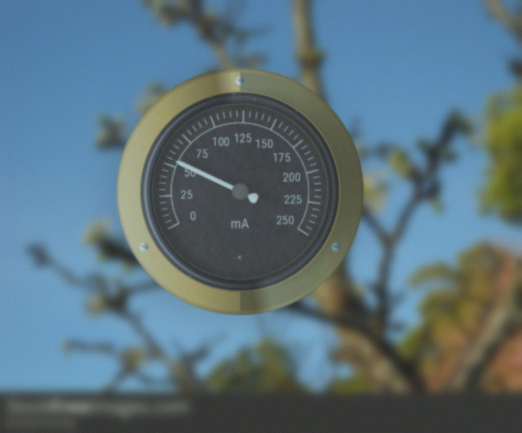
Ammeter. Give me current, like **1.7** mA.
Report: **55** mA
